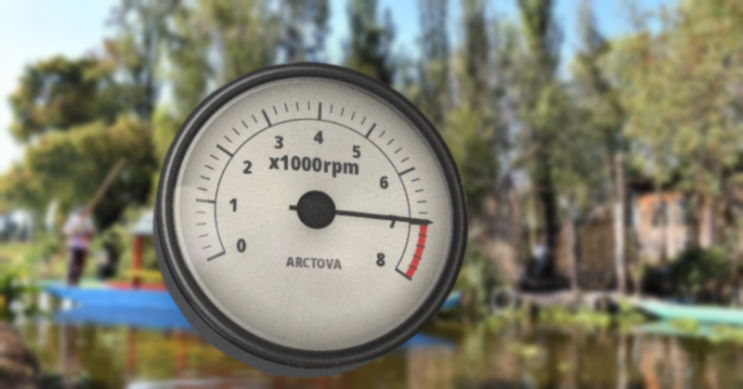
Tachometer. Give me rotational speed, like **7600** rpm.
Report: **7000** rpm
